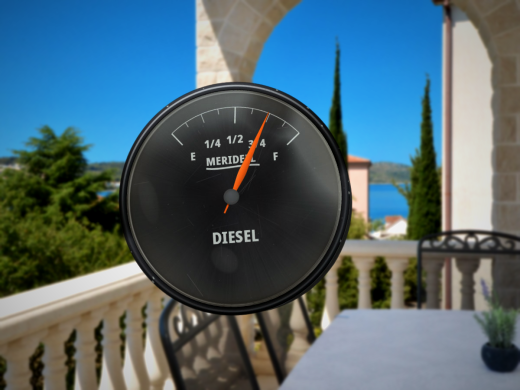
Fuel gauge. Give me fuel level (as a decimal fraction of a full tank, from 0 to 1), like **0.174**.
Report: **0.75**
